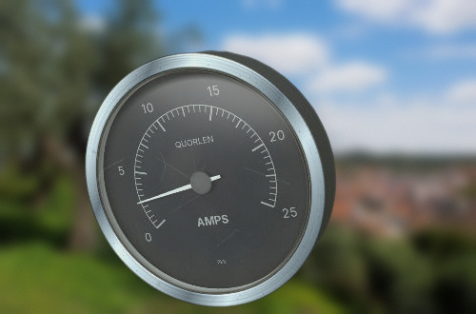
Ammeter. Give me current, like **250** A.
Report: **2.5** A
